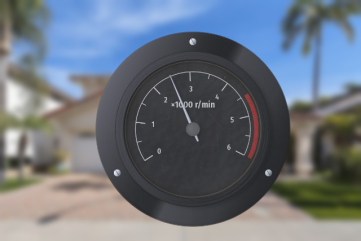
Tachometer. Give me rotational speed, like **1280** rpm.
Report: **2500** rpm
